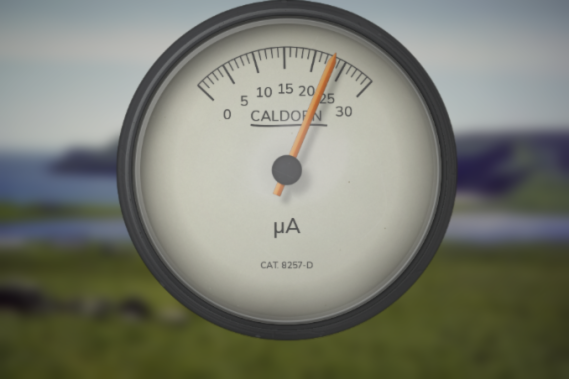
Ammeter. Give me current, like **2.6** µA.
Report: **23** µA
